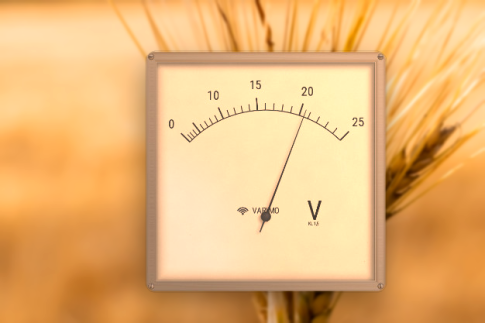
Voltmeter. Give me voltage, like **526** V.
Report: **20.5** V
